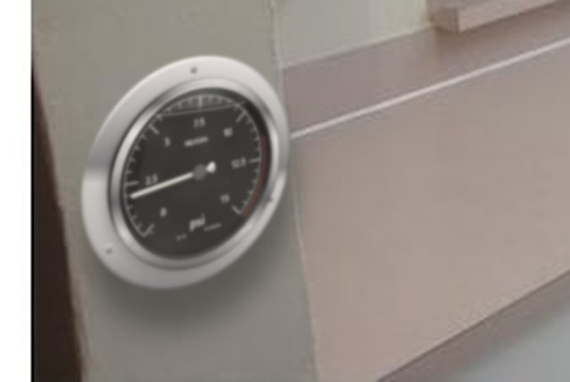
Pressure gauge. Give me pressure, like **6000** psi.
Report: **2** psi
